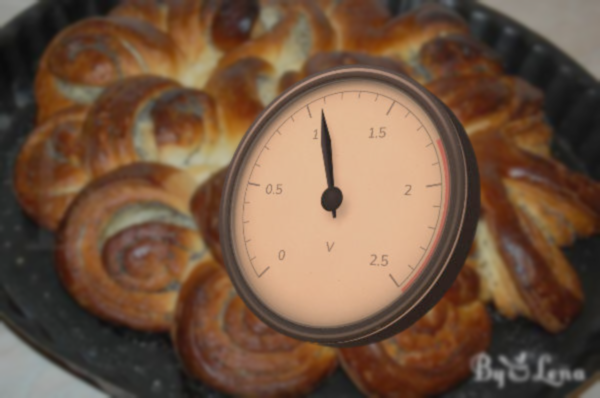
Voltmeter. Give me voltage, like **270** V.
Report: **1.1** V
